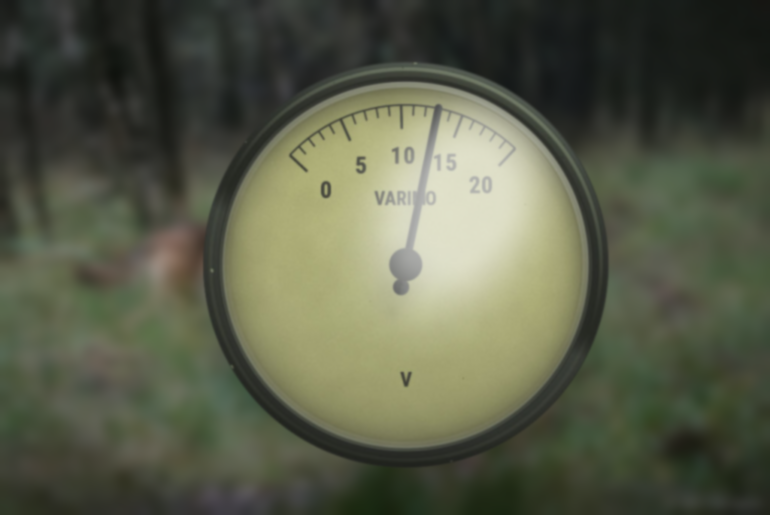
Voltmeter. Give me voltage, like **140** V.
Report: **13** V
